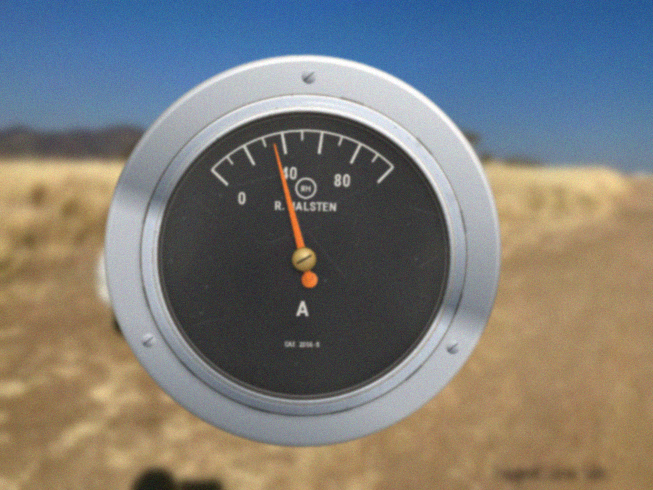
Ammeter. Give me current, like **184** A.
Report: **35** A
